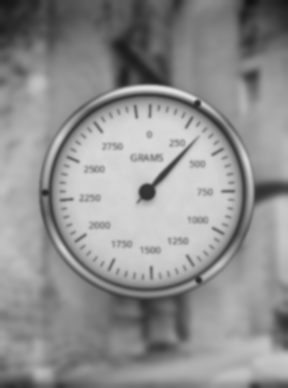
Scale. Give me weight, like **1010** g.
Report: **350** g
